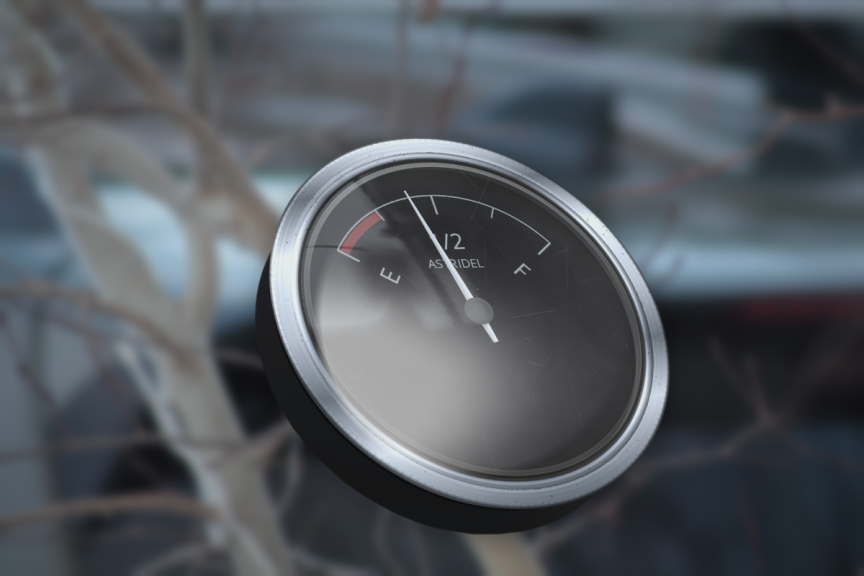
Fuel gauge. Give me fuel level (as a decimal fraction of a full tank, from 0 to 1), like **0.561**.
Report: **0.375**
